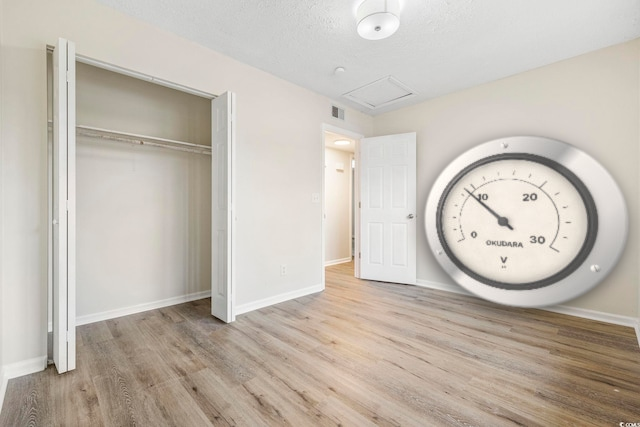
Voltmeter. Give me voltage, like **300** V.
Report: **9** V
